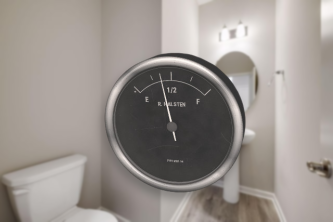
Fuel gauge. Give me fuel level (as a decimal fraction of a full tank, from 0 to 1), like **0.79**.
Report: **0.375**
